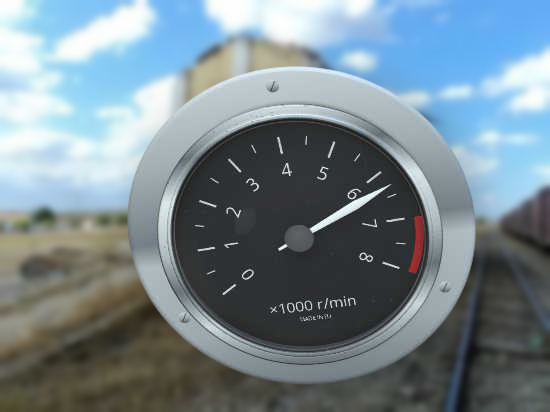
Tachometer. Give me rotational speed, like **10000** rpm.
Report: **6250** rpm
